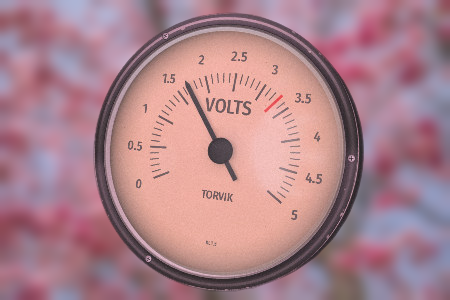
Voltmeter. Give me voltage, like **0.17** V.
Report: **1.7** V
